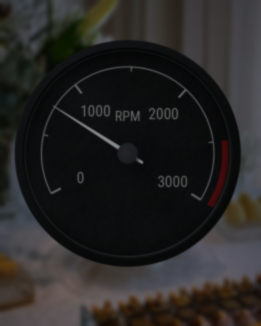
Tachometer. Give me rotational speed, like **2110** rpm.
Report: **750** rpm
